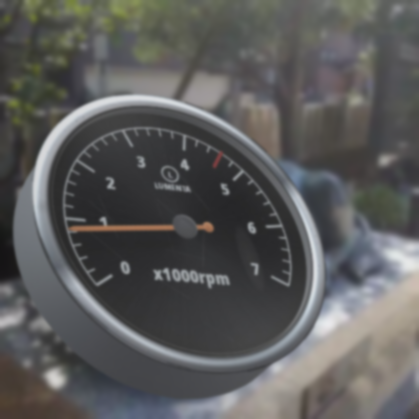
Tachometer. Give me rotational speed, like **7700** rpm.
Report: **800** rpm
